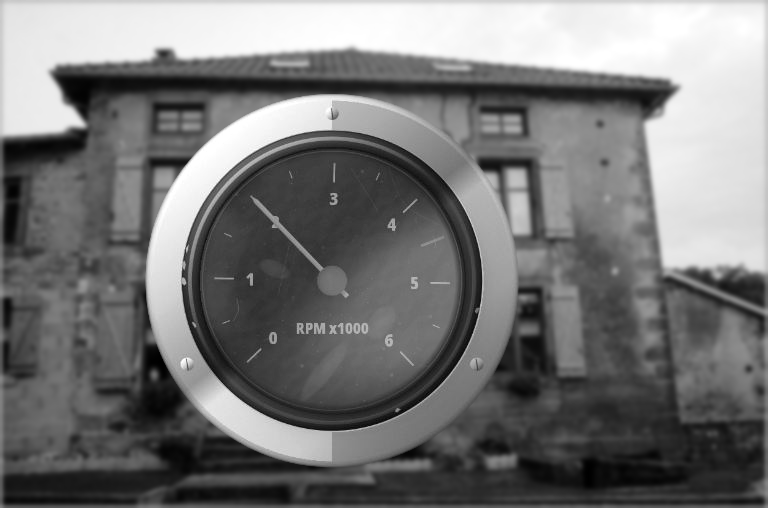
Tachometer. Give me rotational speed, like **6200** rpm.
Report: **2000** rpm
